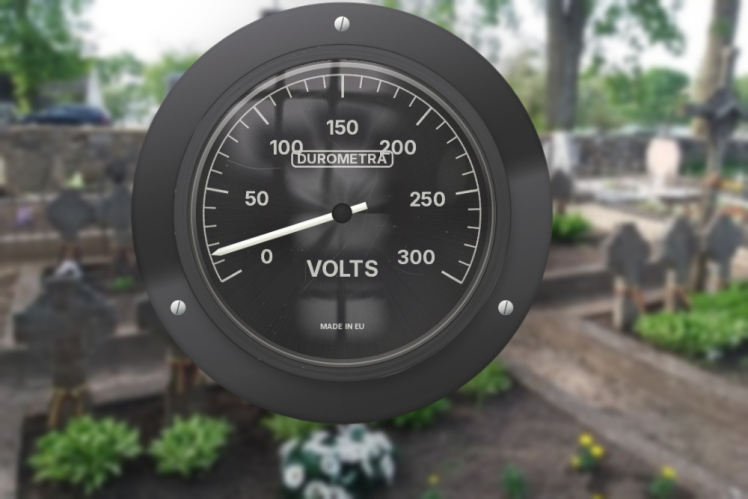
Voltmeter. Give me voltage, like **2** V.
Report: **15** V
